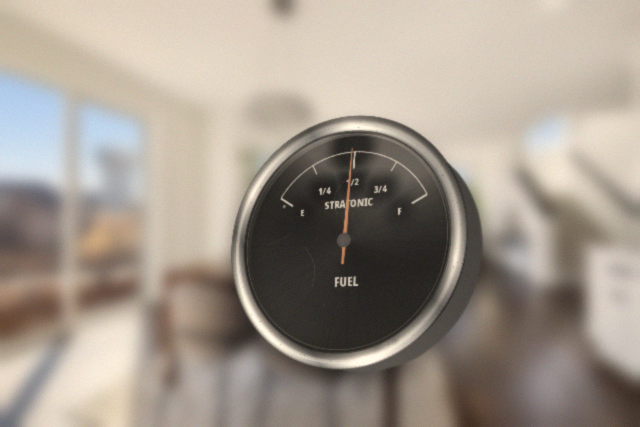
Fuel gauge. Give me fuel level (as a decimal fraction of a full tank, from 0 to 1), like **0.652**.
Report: **0.5**
